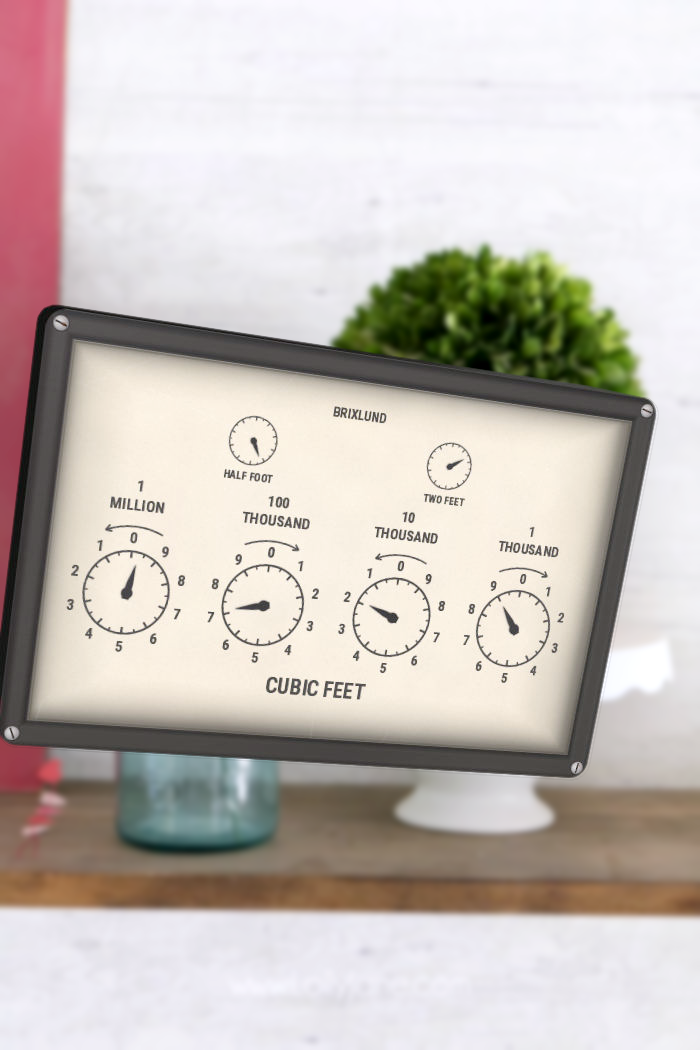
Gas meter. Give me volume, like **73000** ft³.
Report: **971900** ft³
